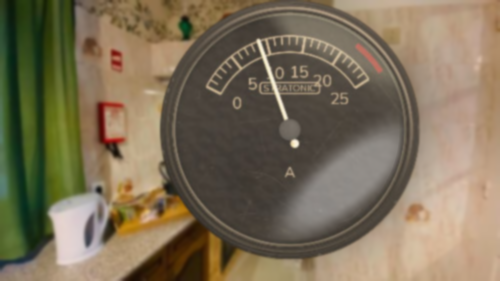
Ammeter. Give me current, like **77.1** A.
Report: **9** A
